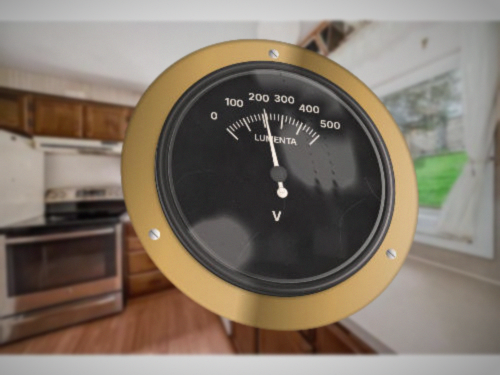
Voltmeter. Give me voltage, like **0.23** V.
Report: **200** V
